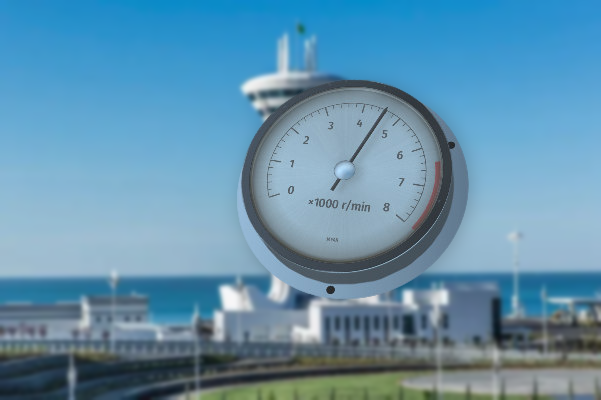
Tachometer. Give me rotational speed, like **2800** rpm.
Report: **4600** rpm
